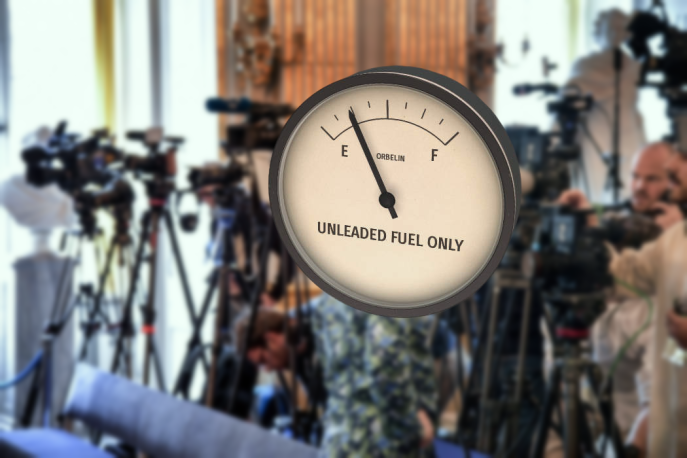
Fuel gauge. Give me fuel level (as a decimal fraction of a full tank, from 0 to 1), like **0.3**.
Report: **0.25**
